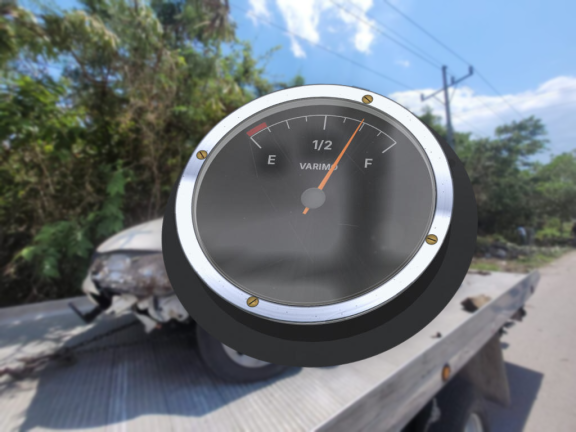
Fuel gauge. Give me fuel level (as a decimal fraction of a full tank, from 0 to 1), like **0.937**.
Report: **0.75**
